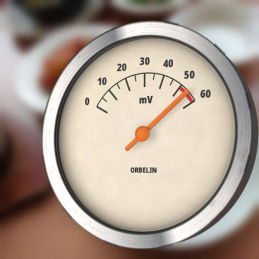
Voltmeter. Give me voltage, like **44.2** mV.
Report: **55** mV
